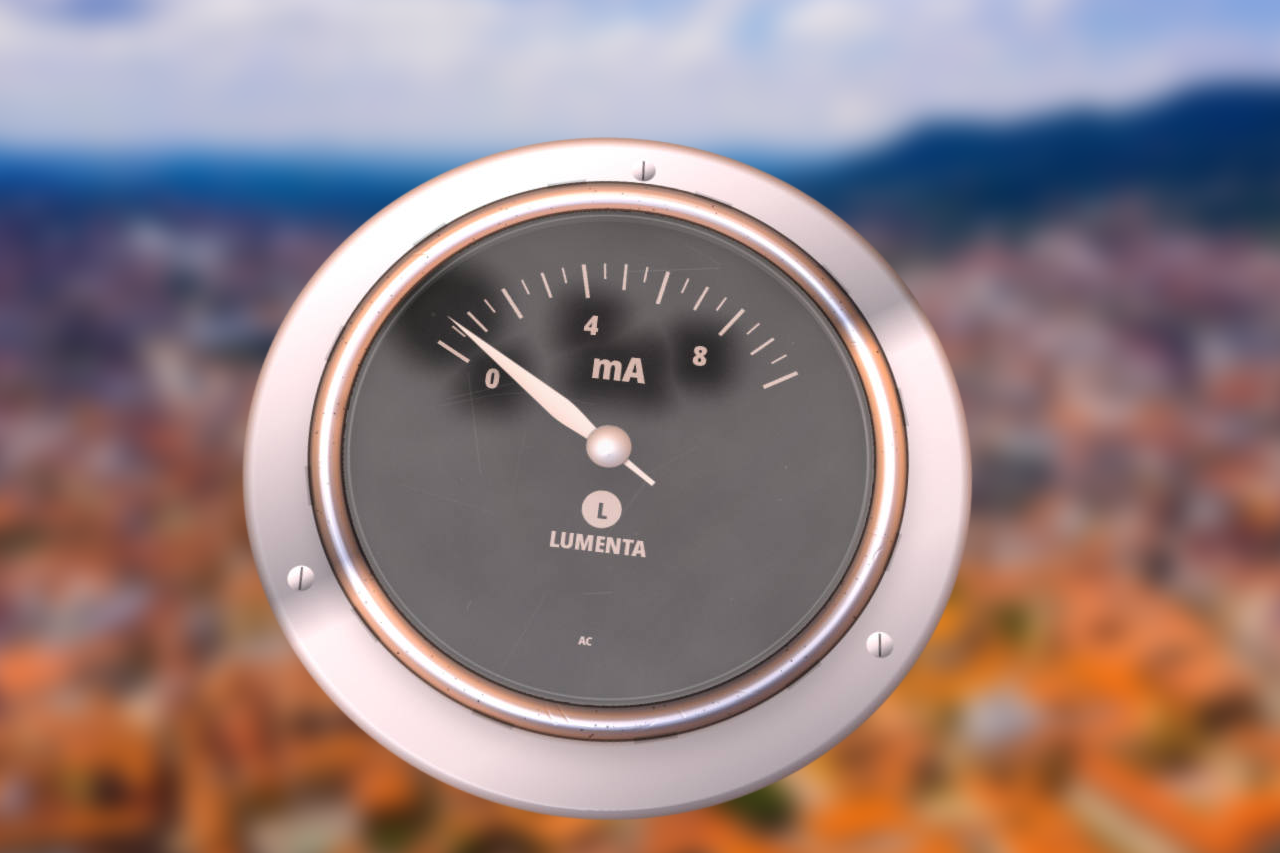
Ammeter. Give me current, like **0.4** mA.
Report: **0.5** mA
